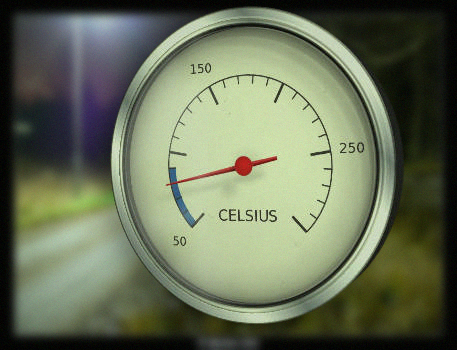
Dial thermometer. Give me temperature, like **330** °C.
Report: **80** °C
